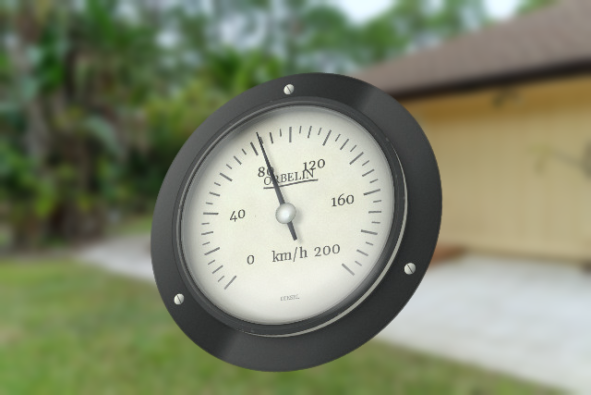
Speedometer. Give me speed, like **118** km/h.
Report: **85** km/h
